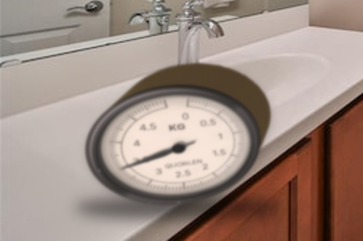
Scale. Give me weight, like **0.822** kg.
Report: **3.5** kg
